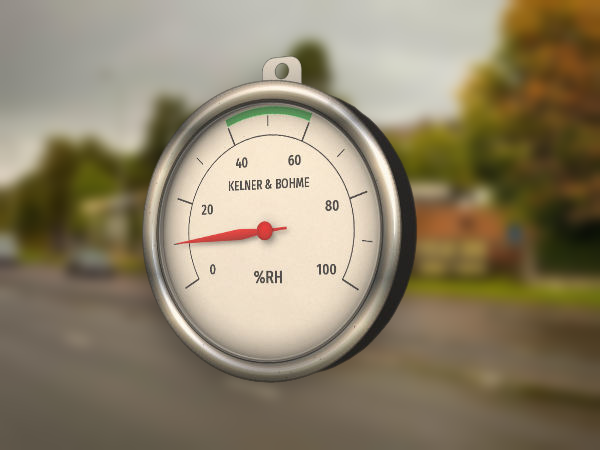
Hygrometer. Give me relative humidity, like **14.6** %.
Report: **10** %
